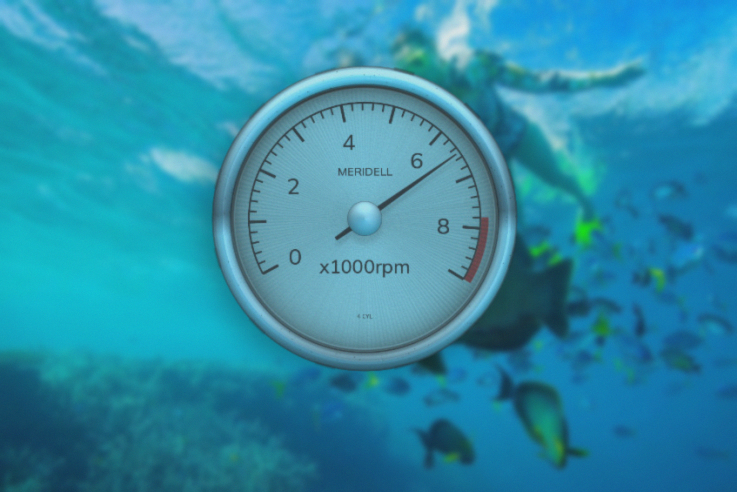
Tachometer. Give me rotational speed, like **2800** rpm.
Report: **6500** rpm
